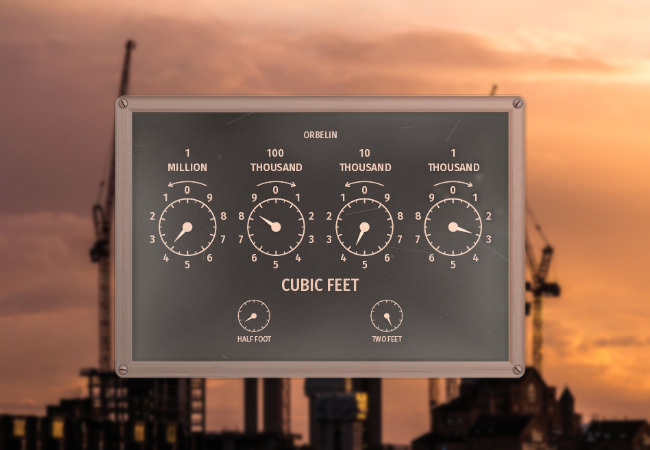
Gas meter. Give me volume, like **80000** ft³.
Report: **384300** ft³
